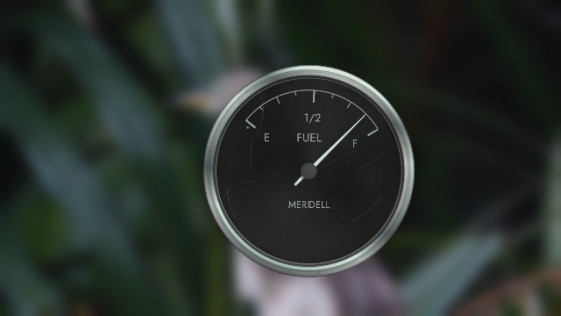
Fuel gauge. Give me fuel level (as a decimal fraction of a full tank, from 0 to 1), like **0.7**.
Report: **0.875**
